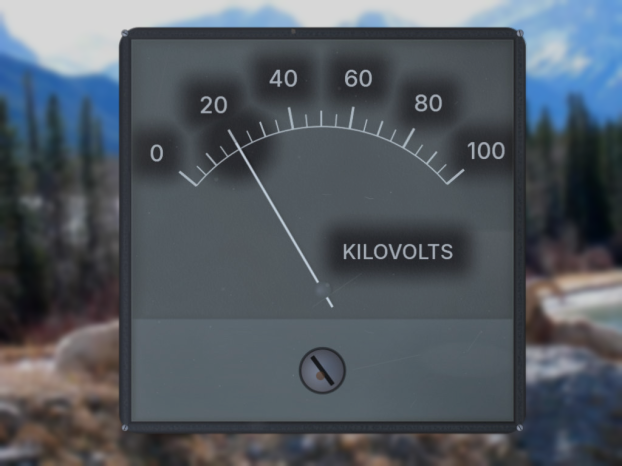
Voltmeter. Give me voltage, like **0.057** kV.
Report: **20** kV
